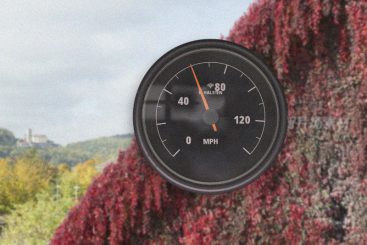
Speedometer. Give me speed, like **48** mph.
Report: **60** mph
